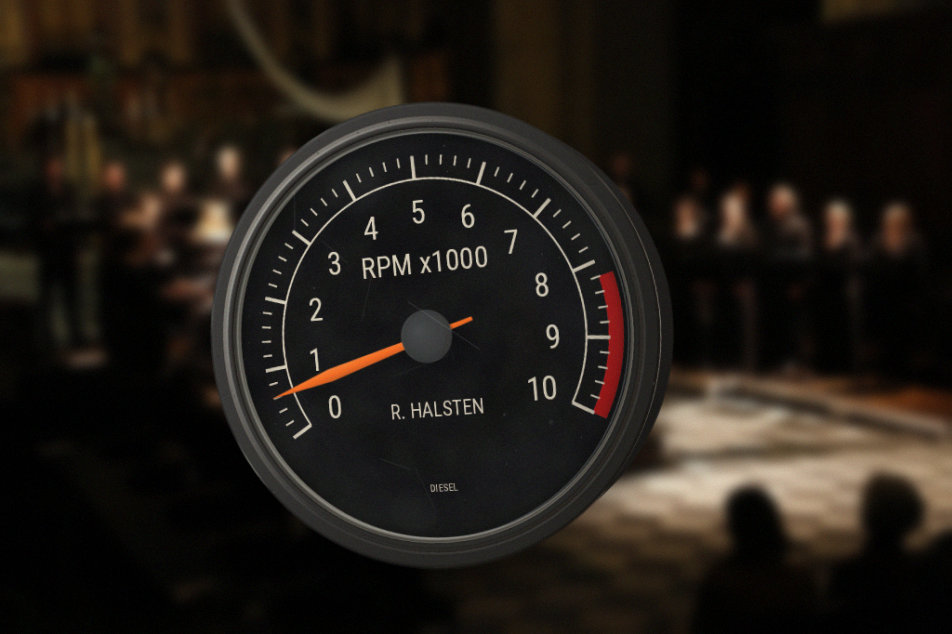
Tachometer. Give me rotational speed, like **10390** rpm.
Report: **600** rpm
